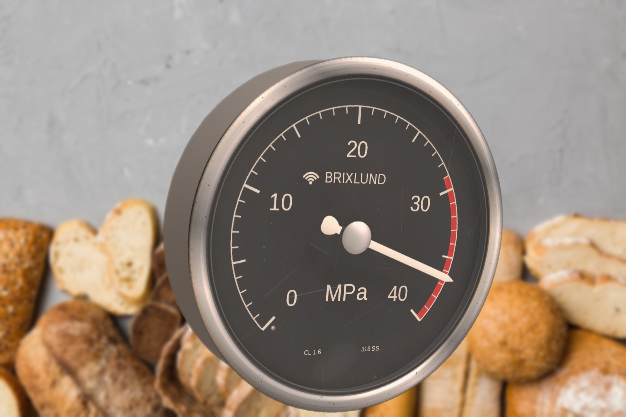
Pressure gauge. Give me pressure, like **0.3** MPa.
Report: **36.5** MPa
